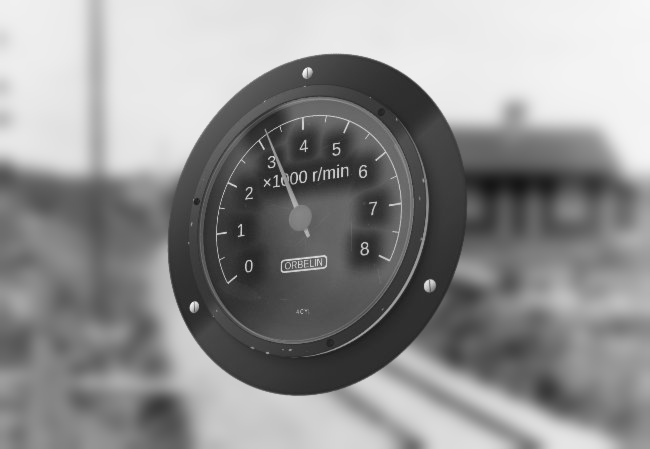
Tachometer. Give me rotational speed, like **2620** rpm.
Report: **3250** rpm
